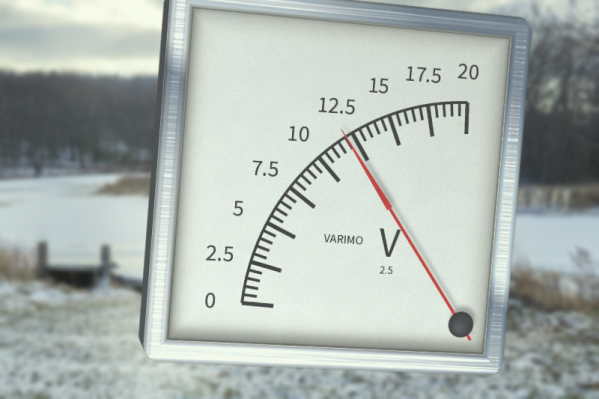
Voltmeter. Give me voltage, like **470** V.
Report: **12** V
